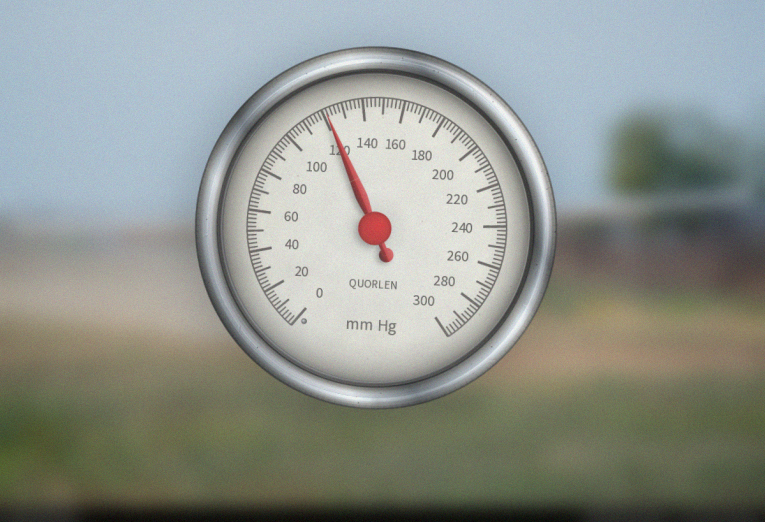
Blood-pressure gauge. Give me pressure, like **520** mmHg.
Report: **122** mmHg
